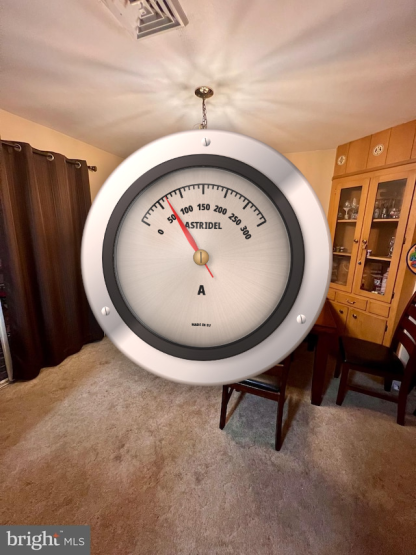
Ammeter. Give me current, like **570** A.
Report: **70** A
